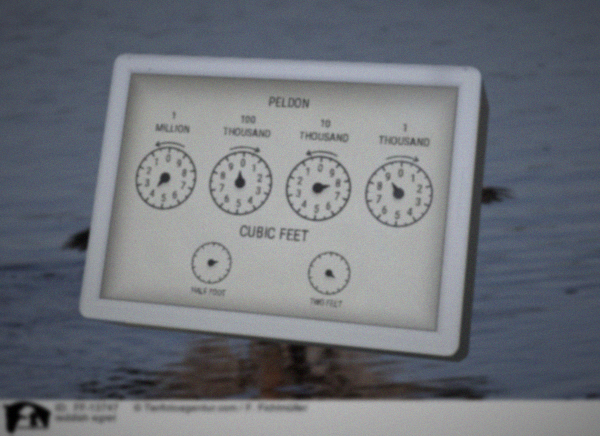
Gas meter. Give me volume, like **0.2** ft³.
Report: **397900** ft³
